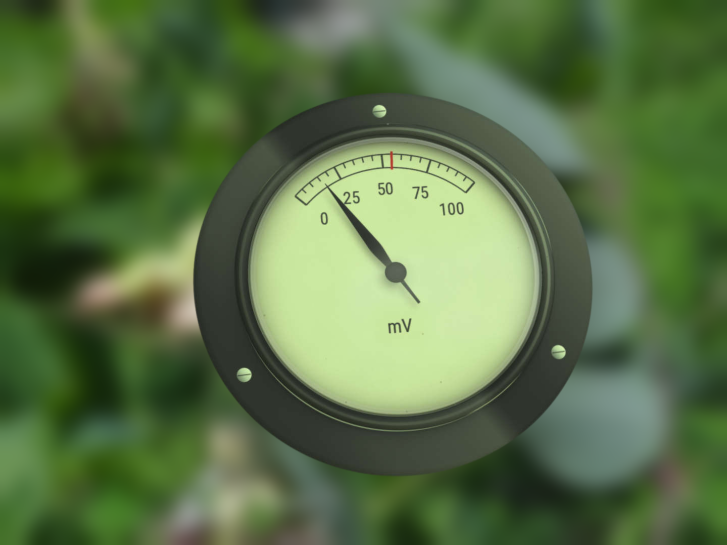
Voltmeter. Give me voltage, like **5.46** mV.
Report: **15** mV
